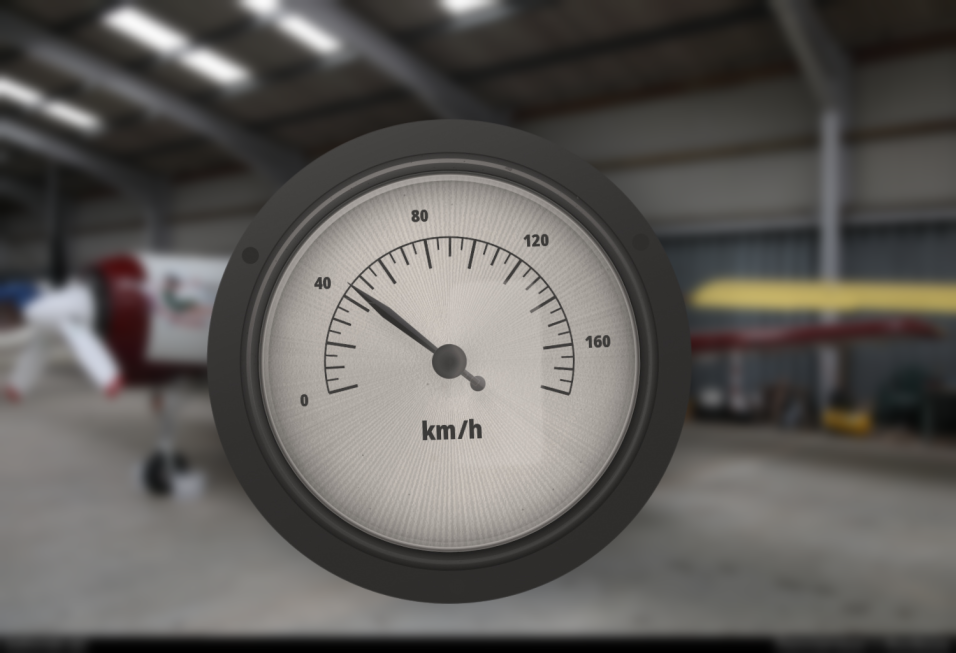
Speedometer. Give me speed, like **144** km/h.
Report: **45** km/h
